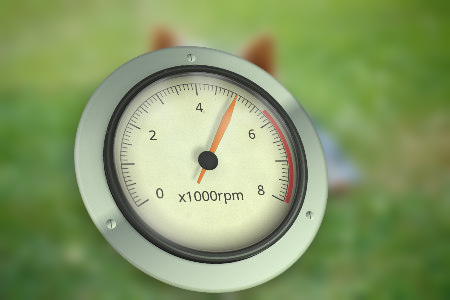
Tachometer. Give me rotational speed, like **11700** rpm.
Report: **5000** rpm
